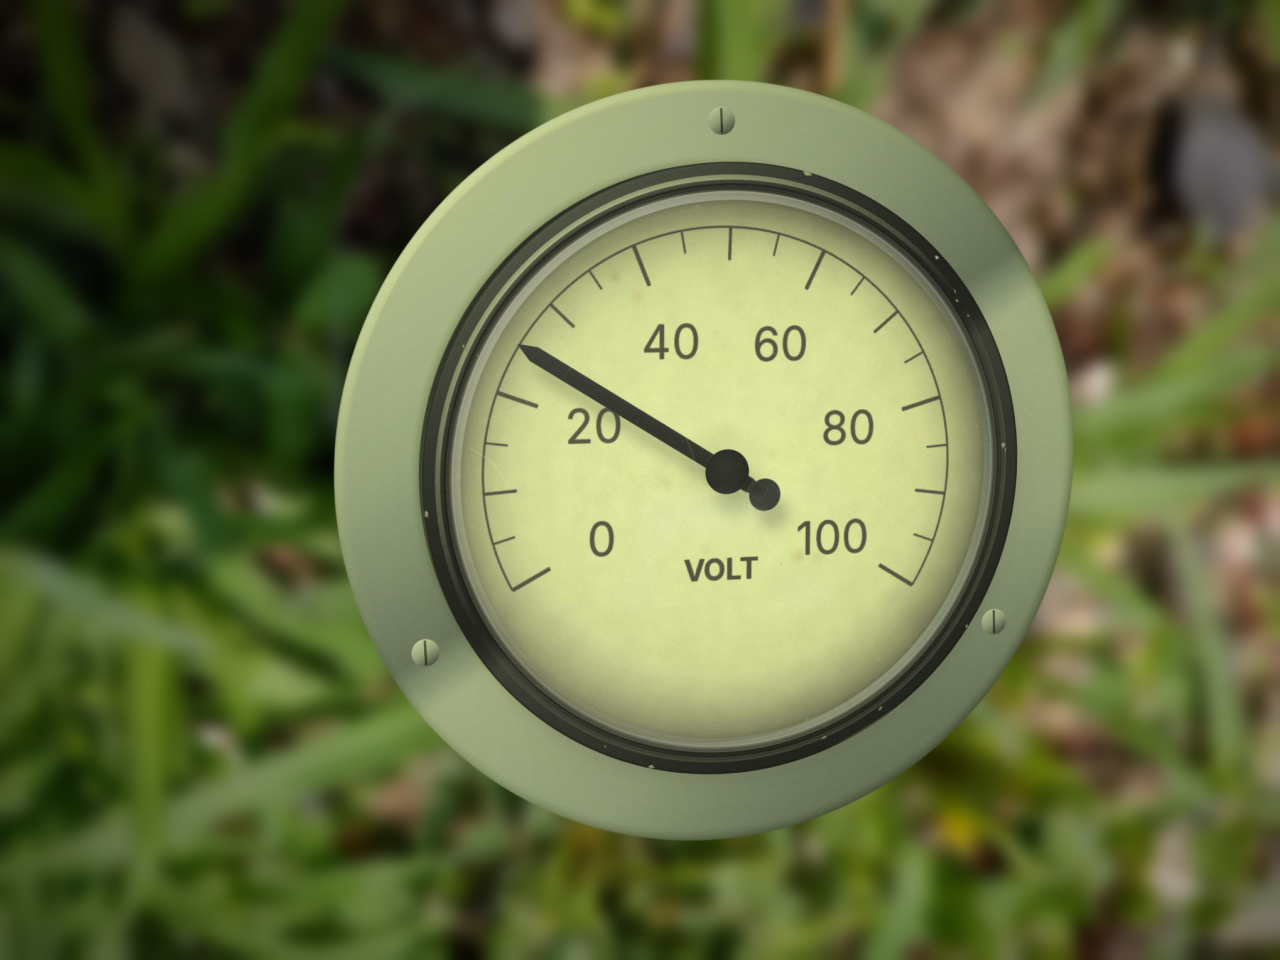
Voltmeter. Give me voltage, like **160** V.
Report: **25** V
